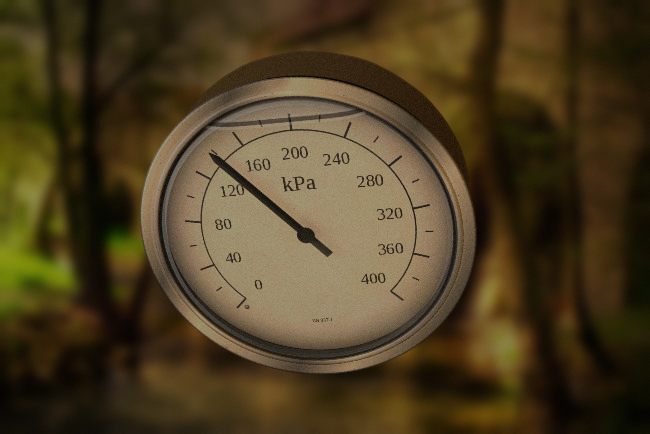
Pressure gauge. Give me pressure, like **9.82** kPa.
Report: **140** kPa
